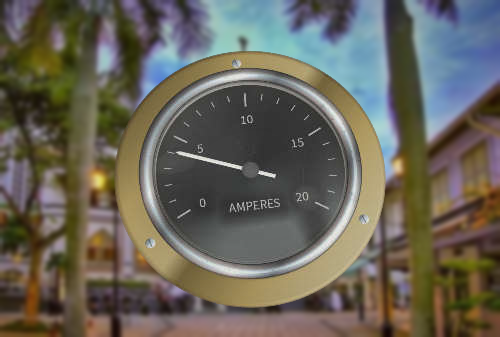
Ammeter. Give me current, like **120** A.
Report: **4** A
